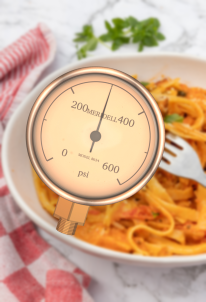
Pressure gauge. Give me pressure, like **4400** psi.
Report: **300** psi
